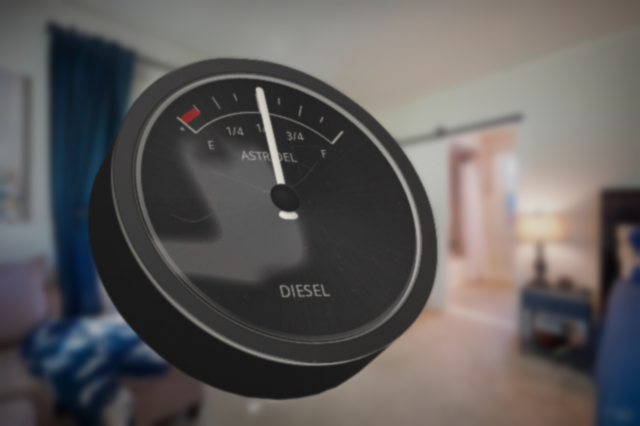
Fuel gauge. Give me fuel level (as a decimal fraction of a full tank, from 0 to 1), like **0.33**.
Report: **0.5**
